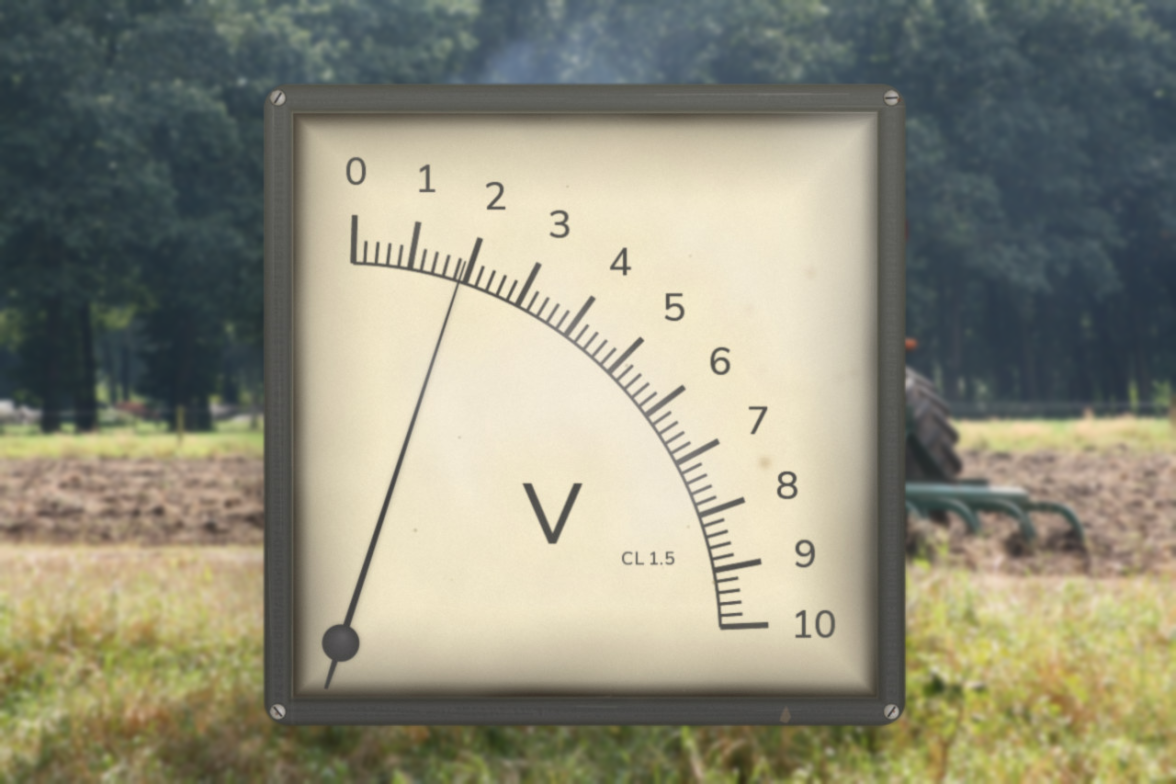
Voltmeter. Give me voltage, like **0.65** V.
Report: **1.9** V
